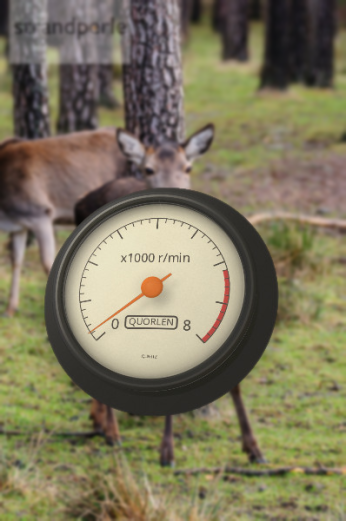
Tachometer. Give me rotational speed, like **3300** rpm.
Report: **200** rpm
